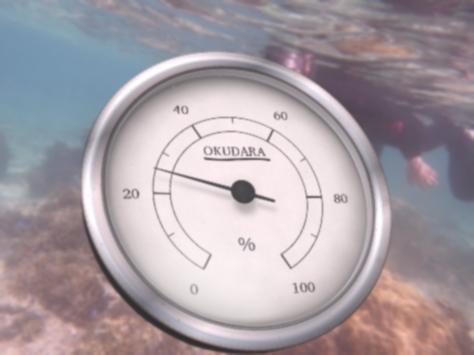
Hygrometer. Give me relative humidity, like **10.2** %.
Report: **25** %
